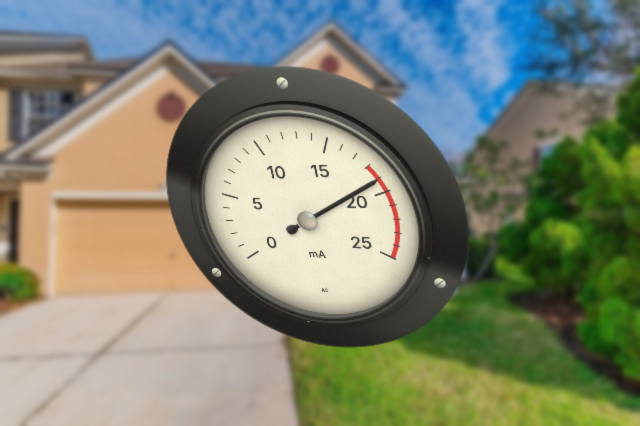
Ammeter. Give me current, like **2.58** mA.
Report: **19** mA
